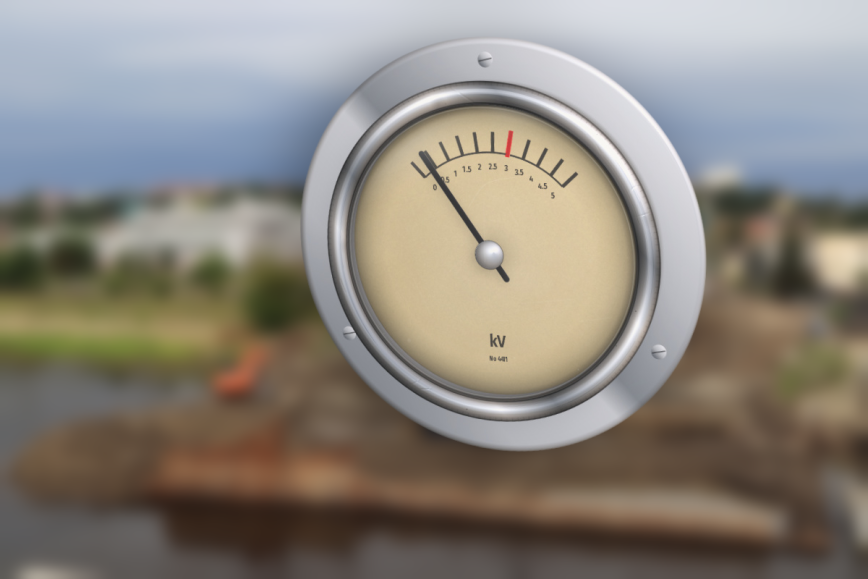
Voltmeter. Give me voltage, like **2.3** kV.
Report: **0.5** kV
